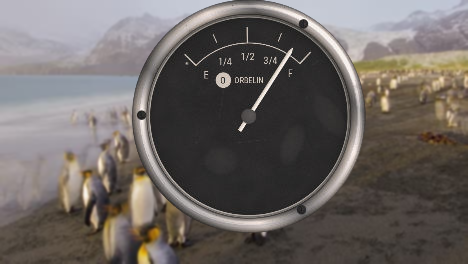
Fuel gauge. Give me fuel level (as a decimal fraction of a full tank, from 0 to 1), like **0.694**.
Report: **0.875**
